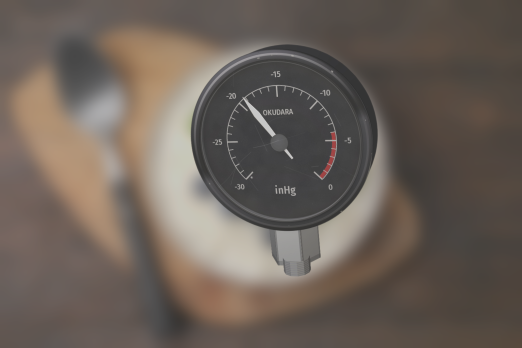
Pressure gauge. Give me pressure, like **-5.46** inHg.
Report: **-19** inHg
